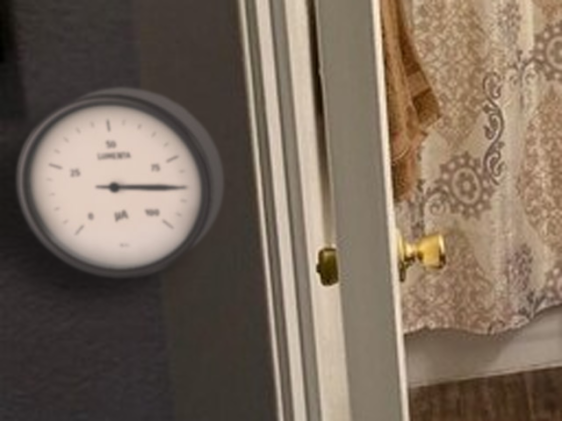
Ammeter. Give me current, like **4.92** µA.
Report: **85** µA
